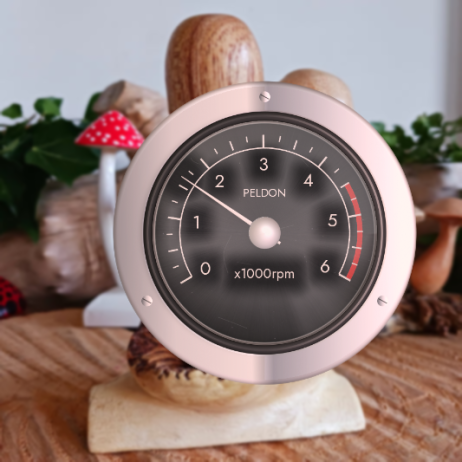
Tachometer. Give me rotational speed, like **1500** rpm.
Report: **1625** rpm
